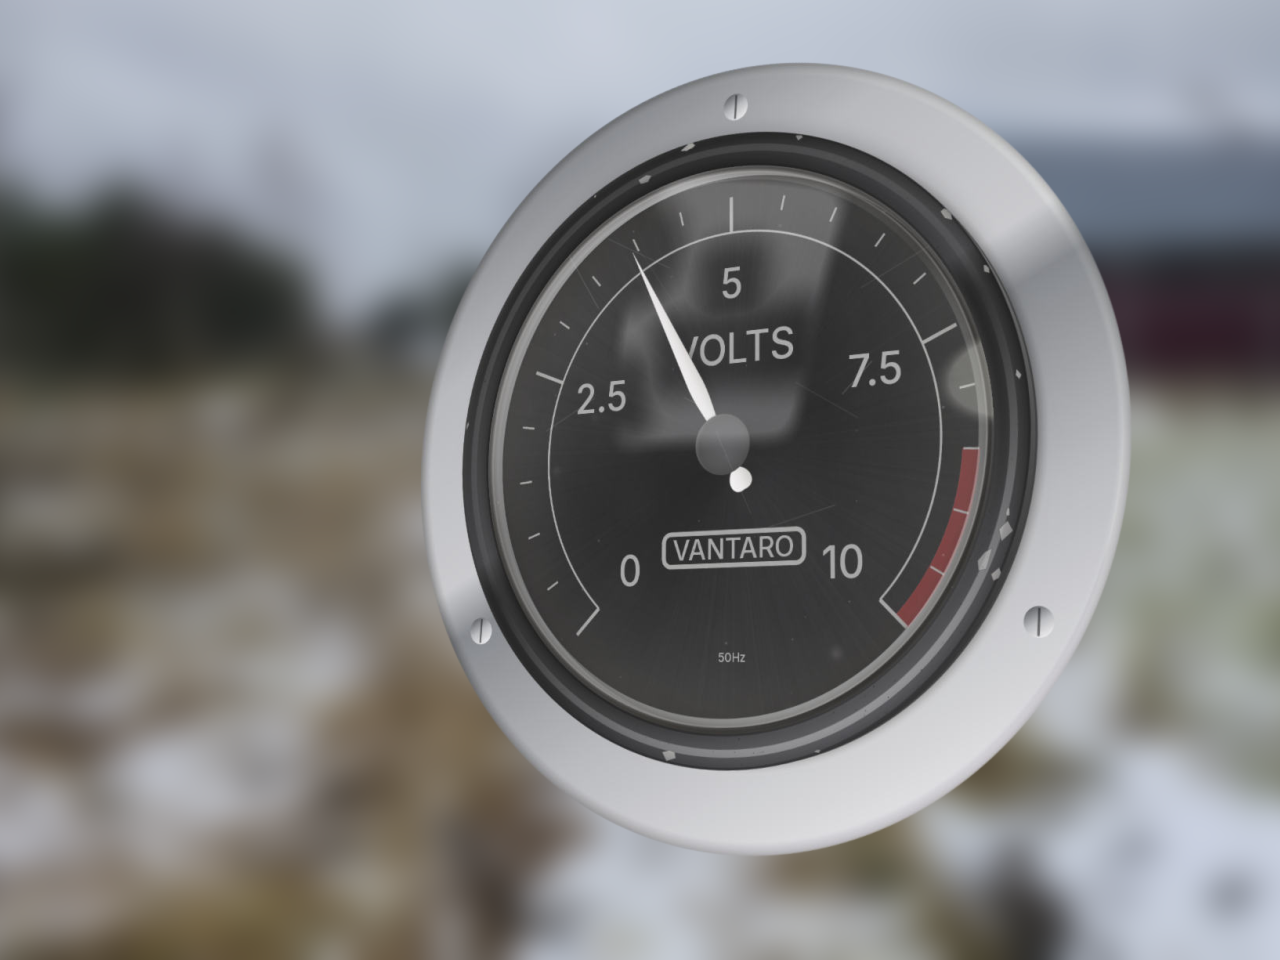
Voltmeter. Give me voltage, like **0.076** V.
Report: **4** V
